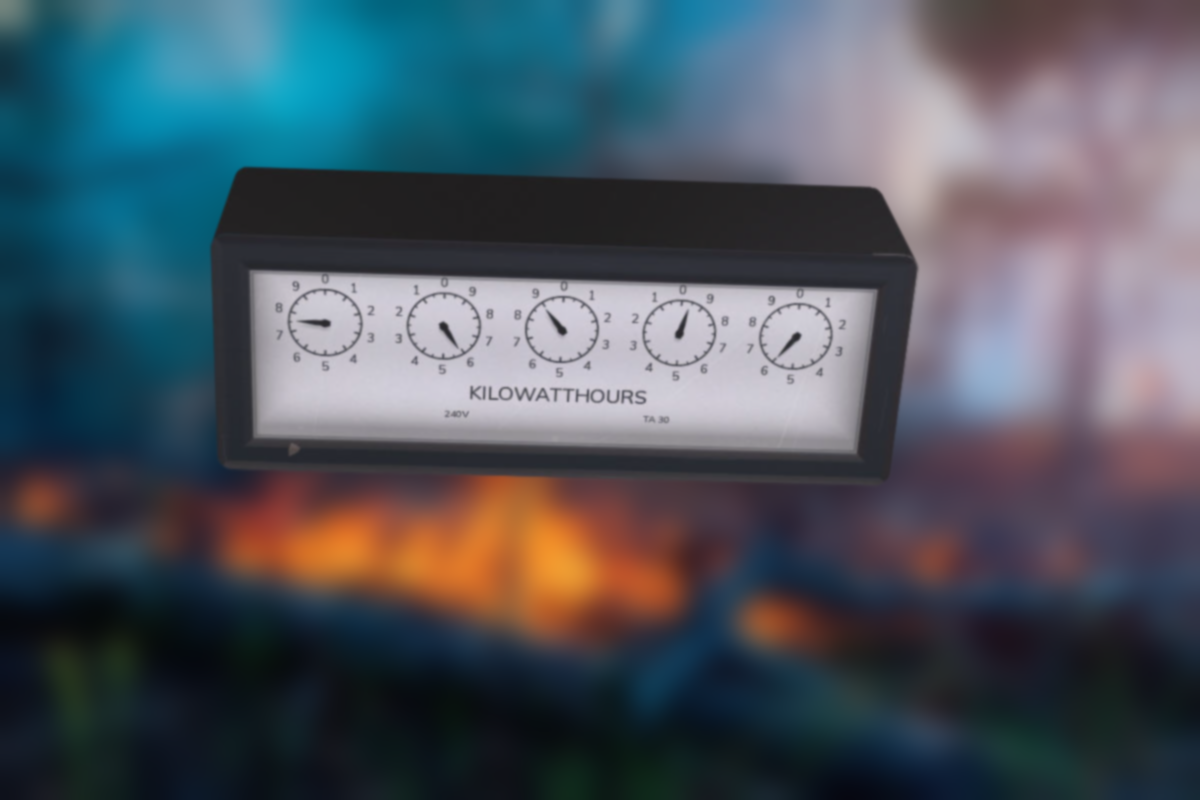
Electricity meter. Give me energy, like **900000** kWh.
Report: **75896** kWh
